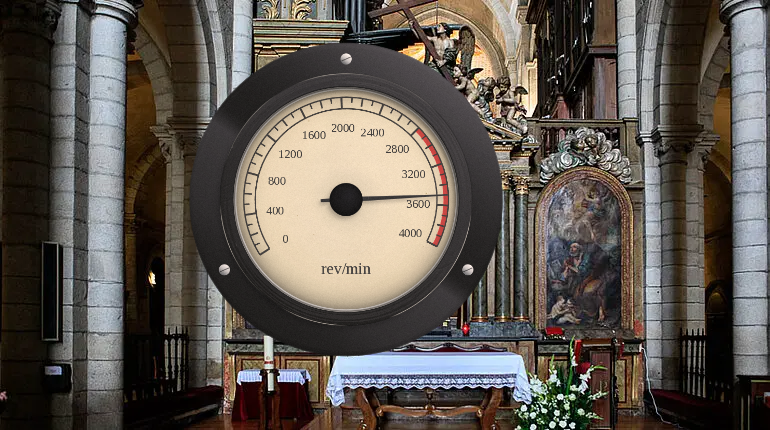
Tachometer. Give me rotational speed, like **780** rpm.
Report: **3500** rpm
